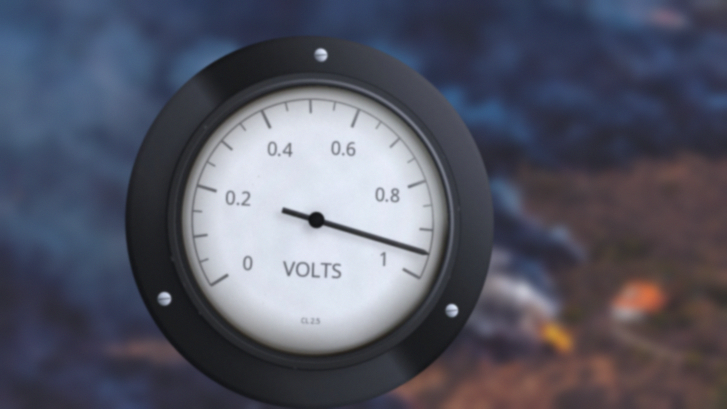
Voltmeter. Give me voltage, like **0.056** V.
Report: **0.95** V
